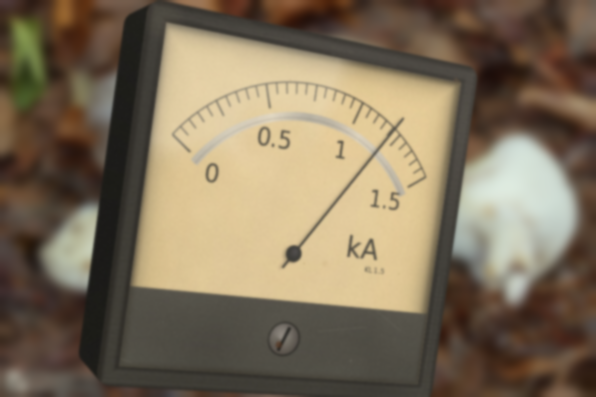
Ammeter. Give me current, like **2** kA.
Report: **1.2** kA
